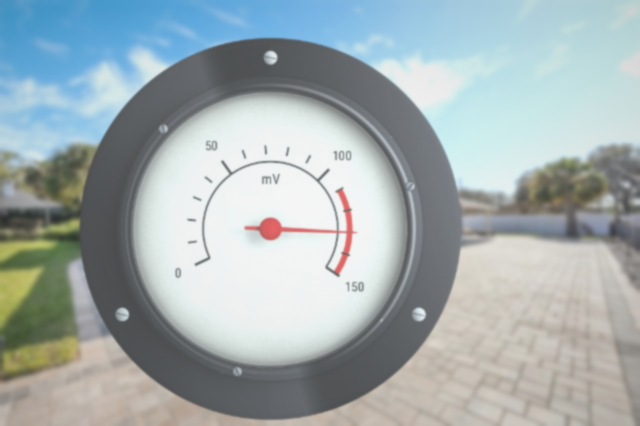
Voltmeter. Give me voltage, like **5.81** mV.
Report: **130** mV
